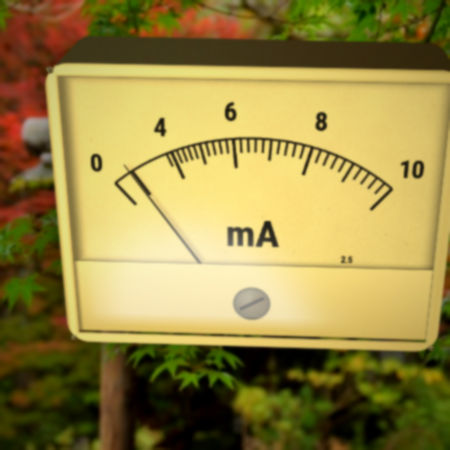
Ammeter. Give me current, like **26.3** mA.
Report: **2** mA
